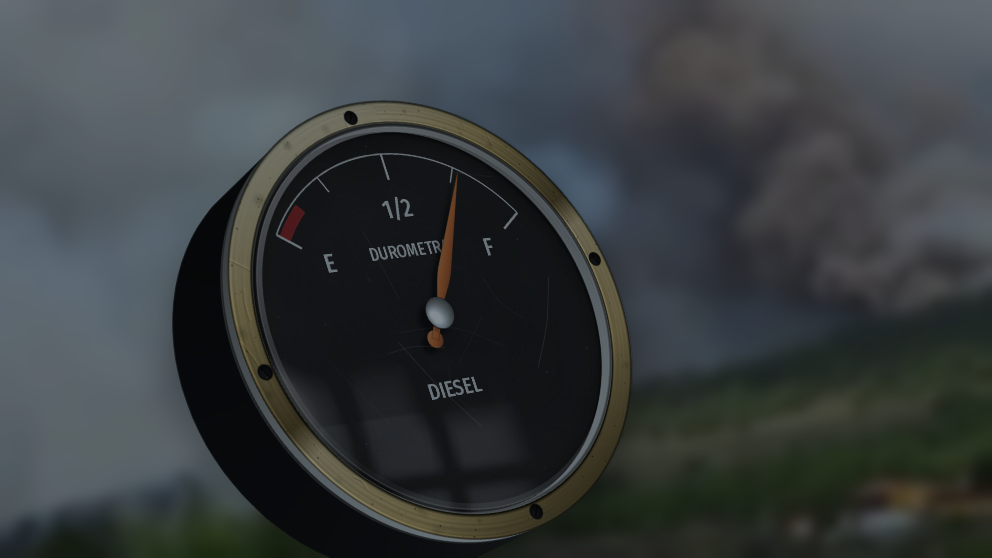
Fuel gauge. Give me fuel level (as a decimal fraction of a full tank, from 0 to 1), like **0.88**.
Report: **0.75**
